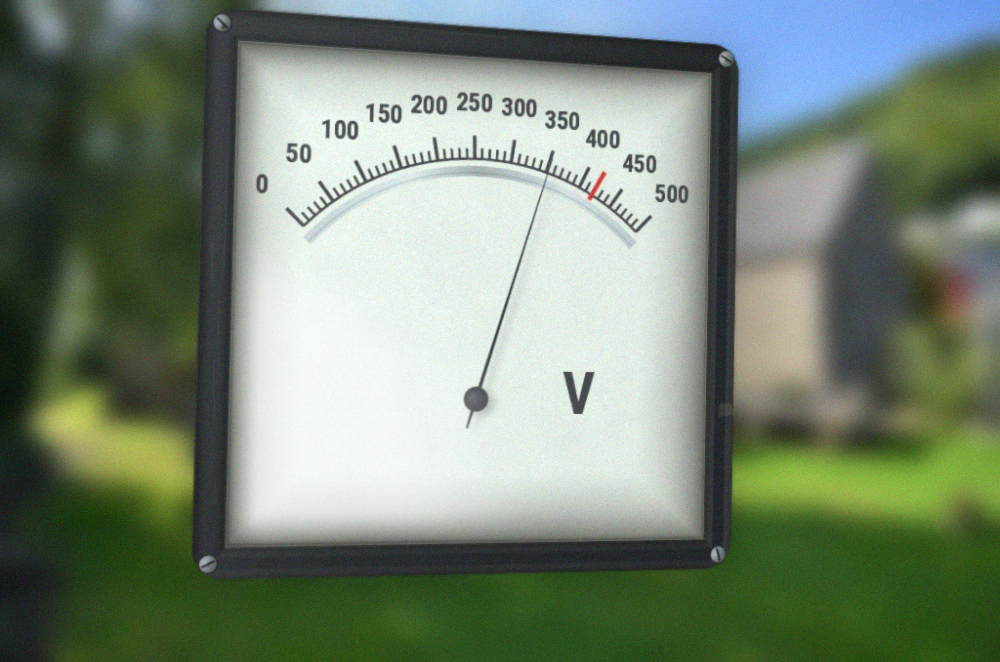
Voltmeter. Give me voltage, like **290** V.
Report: **350** V
